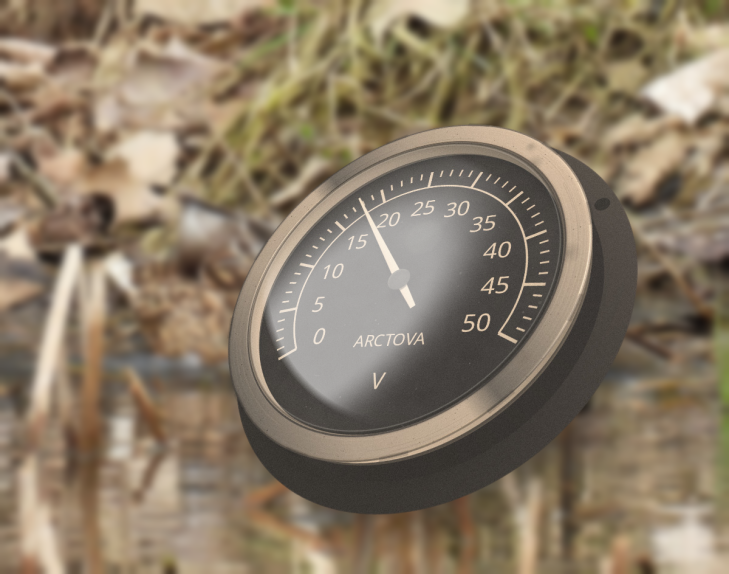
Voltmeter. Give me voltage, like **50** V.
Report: **18** V
